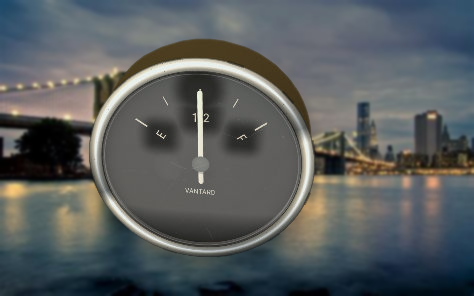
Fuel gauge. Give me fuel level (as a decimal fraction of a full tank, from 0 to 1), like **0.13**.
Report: **0.5**
